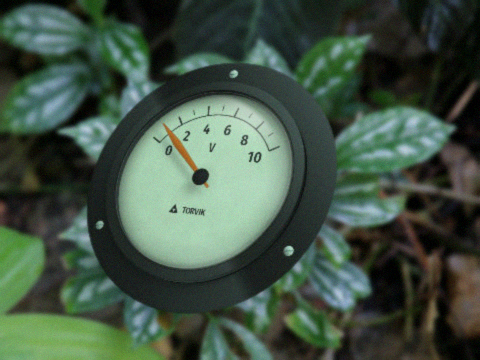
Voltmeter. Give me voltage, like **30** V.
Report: **1** V
